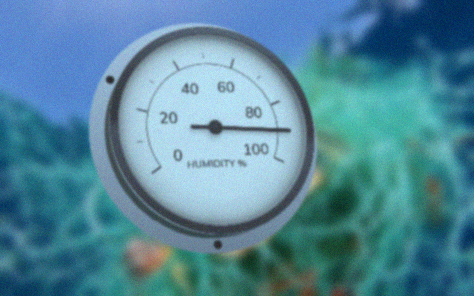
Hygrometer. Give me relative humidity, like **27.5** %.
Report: **90** %
